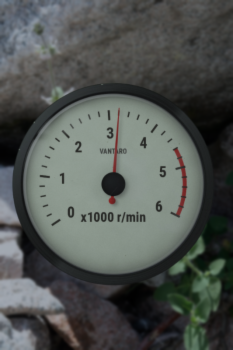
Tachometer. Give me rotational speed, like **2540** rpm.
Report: **3200** rpm
